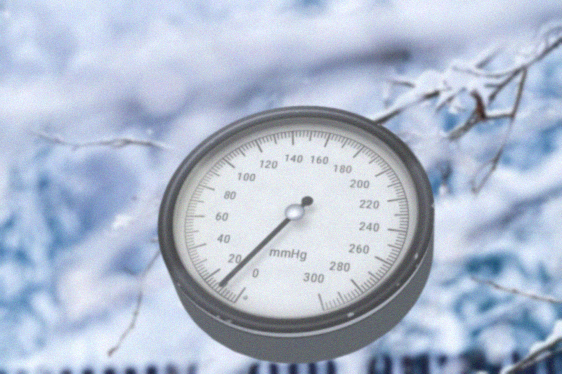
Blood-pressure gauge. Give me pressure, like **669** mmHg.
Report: **10** mmHg
